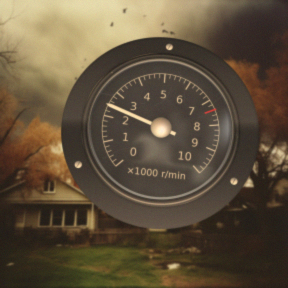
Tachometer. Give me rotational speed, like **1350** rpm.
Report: **2400** rpm
